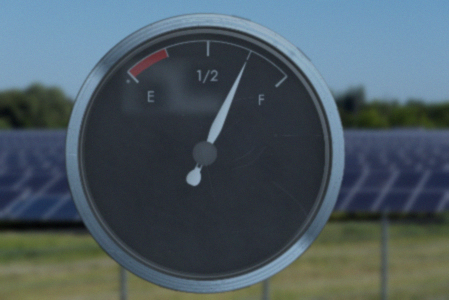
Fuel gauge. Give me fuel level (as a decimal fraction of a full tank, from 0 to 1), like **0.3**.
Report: **0.75**
